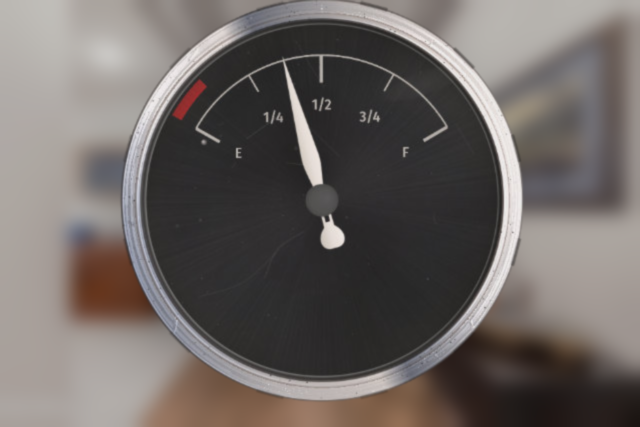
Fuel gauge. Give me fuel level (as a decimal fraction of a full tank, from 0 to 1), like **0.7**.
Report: **0.375**
